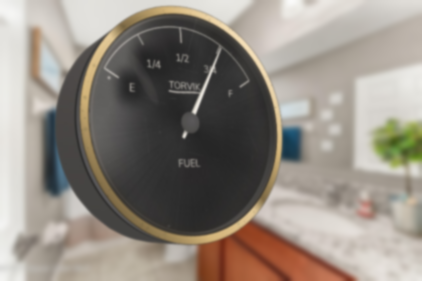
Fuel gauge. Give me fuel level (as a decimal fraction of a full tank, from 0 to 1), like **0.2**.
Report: **0.75**
